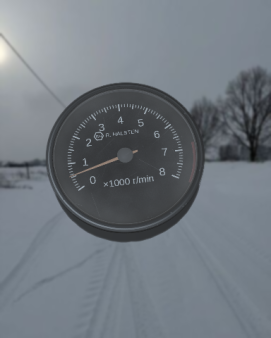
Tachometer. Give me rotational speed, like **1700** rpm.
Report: **500** rpm
